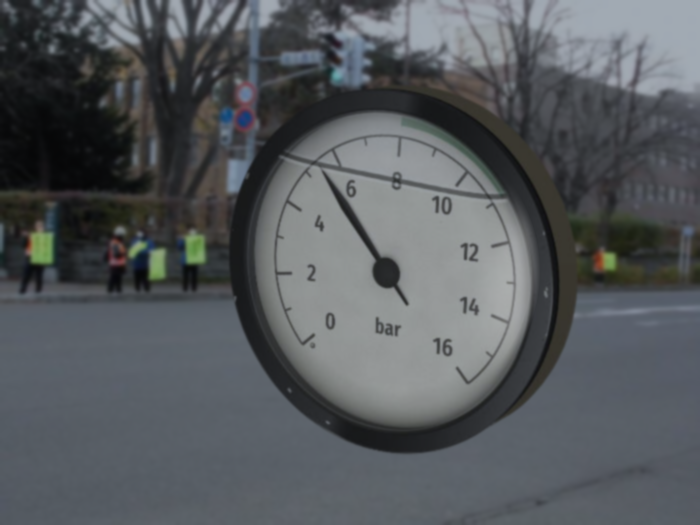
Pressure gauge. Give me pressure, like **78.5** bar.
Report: **5.5** bar
